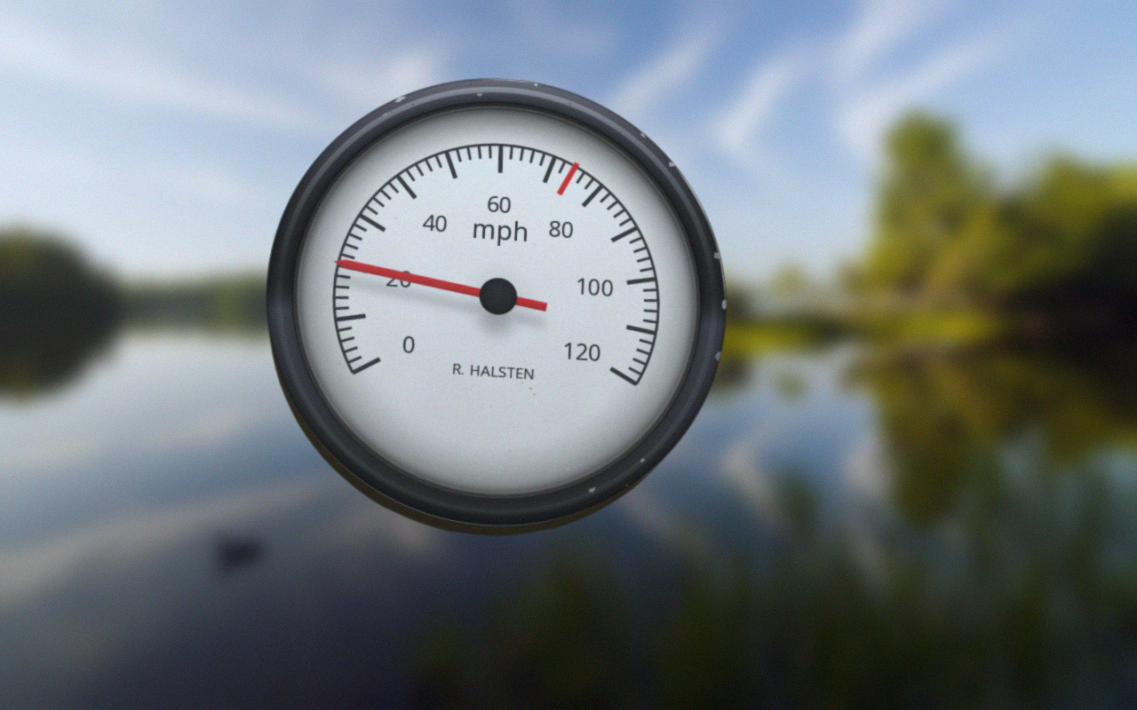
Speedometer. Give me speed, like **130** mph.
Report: **20** mph
